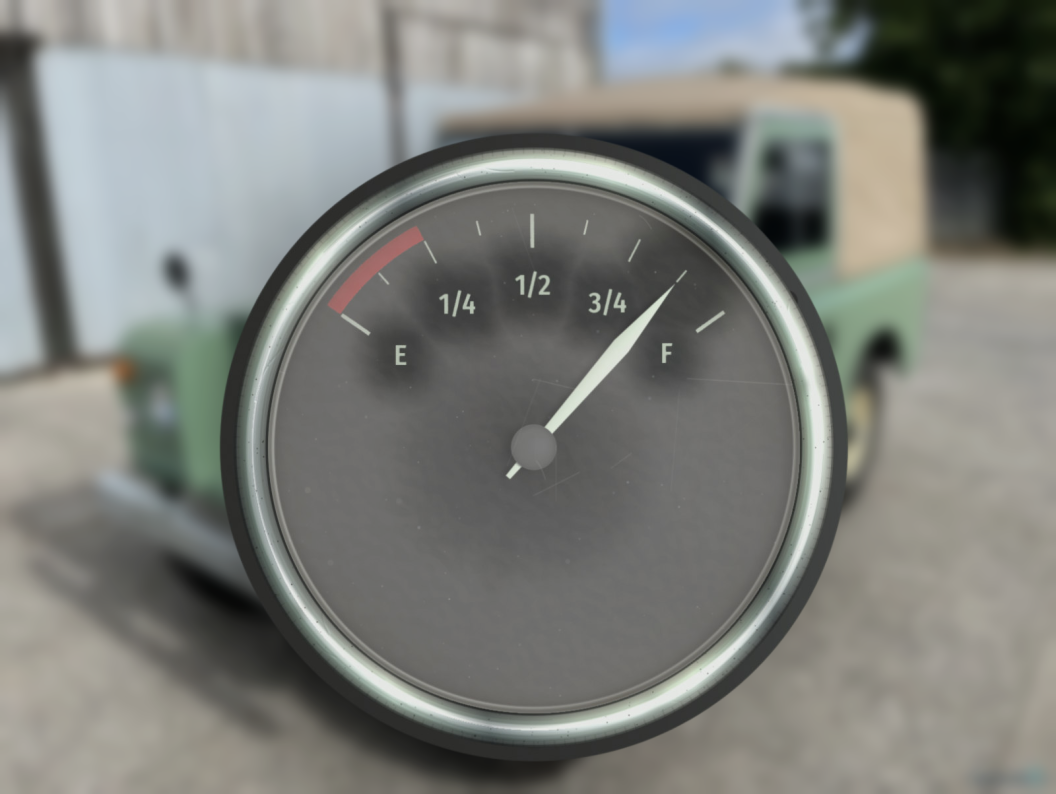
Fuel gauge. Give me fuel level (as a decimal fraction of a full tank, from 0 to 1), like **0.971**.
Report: **0.875**
